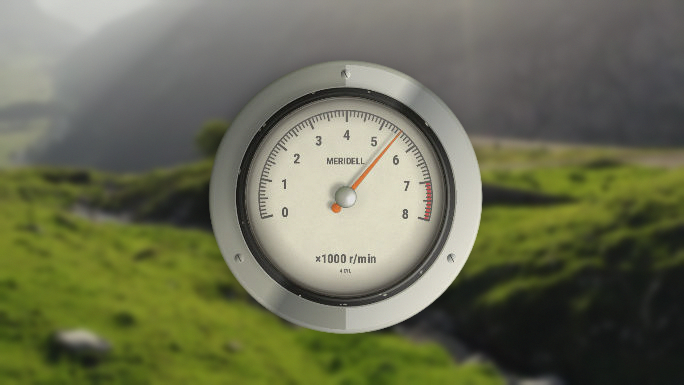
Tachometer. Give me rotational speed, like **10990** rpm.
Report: **5500** rpm
